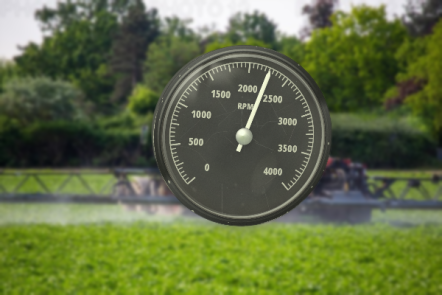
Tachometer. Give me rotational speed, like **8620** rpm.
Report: **2250** rpm
